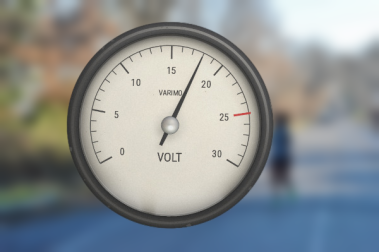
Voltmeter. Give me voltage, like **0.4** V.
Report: **18** V
